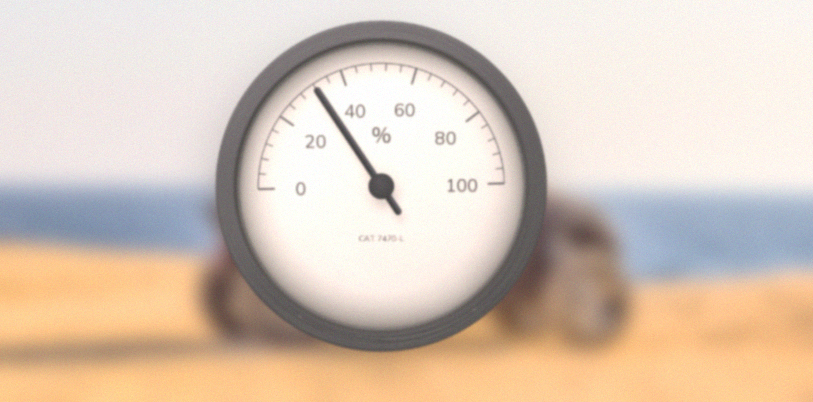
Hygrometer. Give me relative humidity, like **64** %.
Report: **32** %
